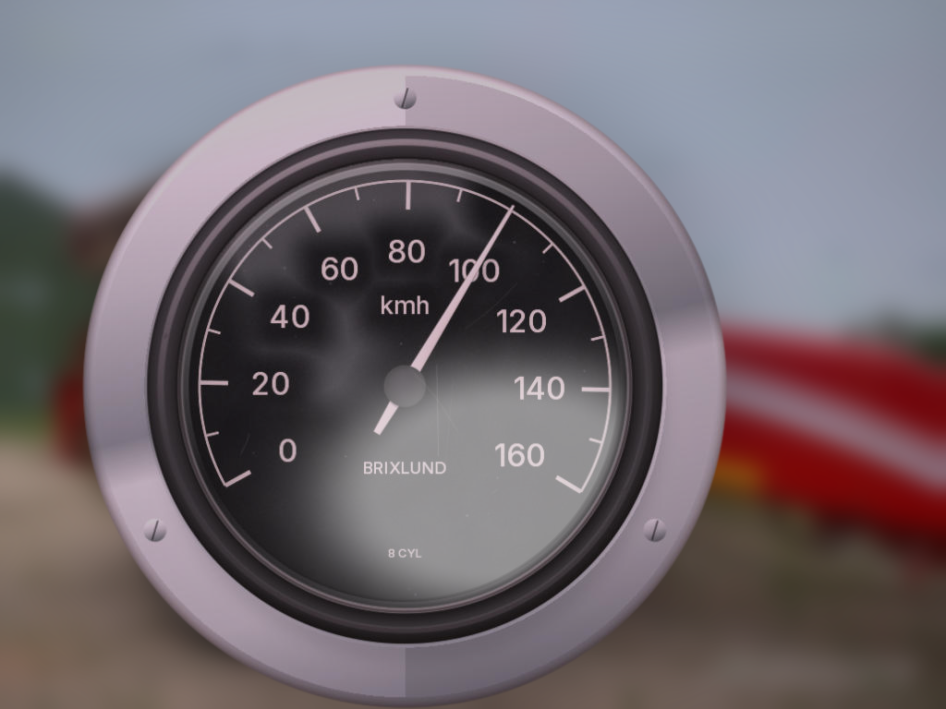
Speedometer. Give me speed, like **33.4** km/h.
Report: **100** km/h
